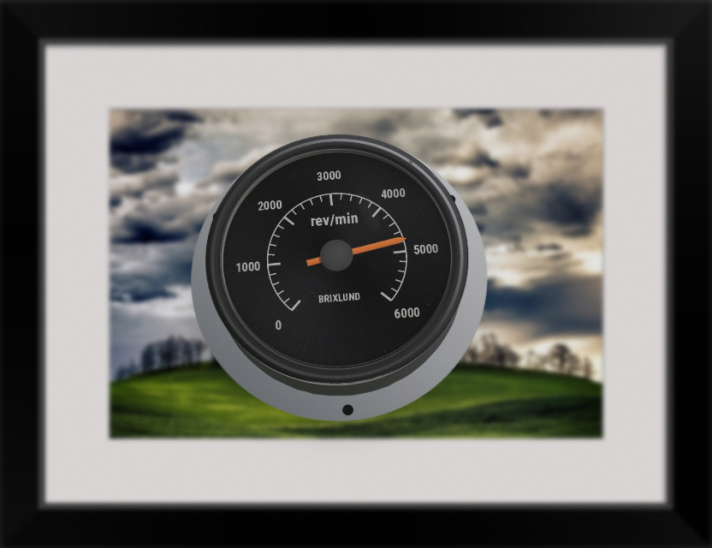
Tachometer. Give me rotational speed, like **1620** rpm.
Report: **4800** rpm
